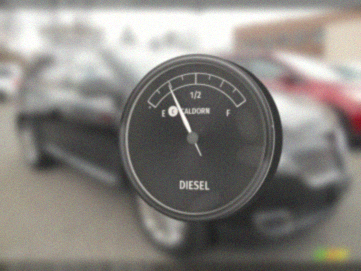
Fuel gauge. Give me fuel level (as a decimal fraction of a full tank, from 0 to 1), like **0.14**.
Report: **0.25**
